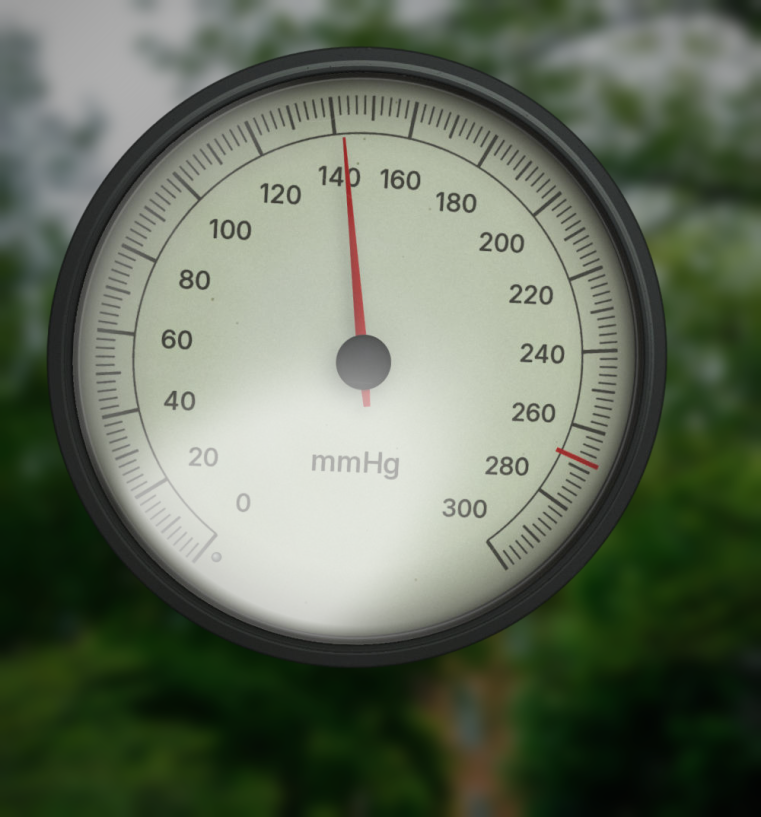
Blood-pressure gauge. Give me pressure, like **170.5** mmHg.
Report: **142** mmHg
